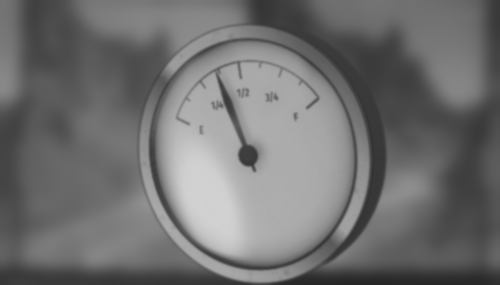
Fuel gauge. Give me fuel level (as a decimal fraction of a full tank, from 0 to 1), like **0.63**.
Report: **0.375**
